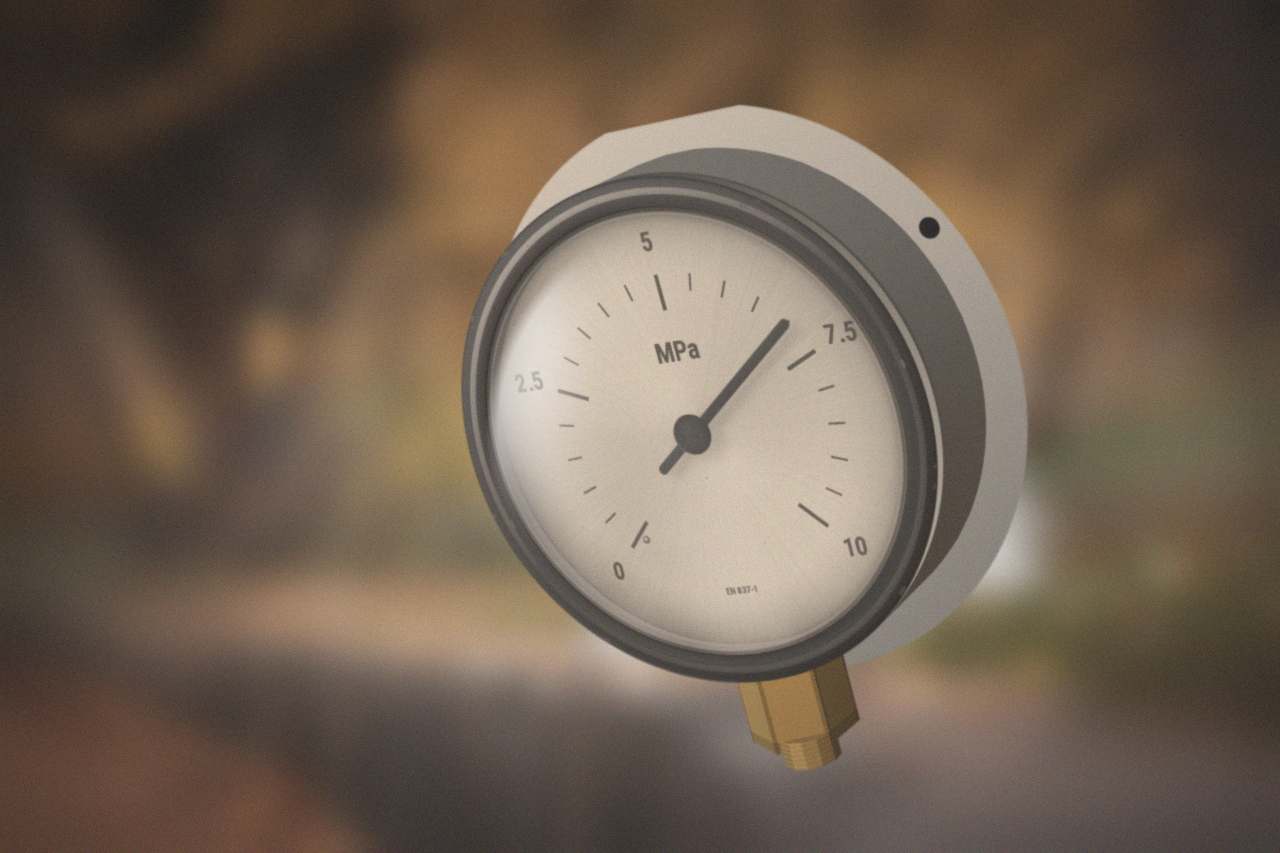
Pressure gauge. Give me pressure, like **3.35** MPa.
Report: **7** MPa
